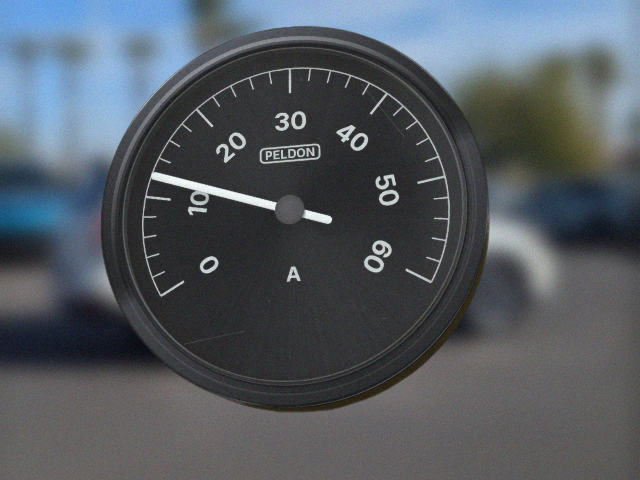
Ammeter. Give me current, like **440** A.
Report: **12** A
